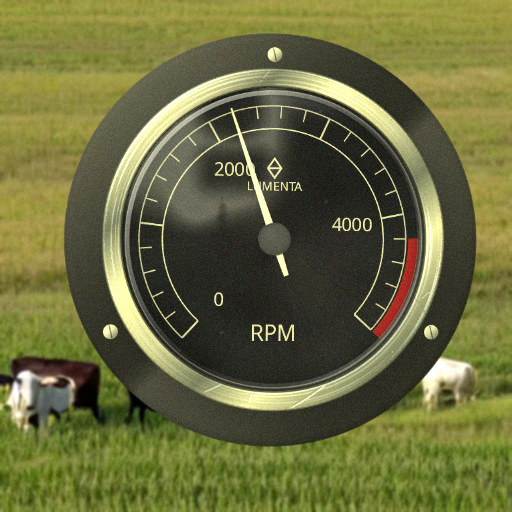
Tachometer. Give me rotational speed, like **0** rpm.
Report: **2200** rpm
